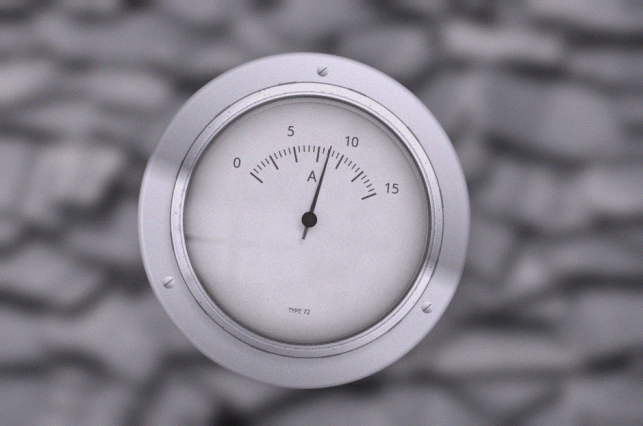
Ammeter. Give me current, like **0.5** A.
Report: **8.5** A
